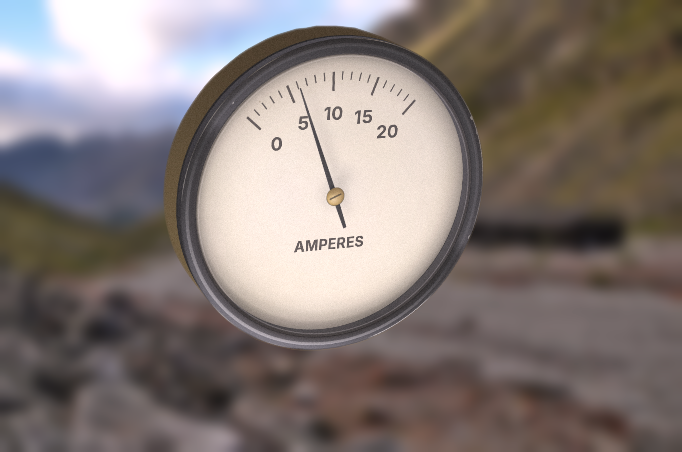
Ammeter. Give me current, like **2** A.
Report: **6** A
